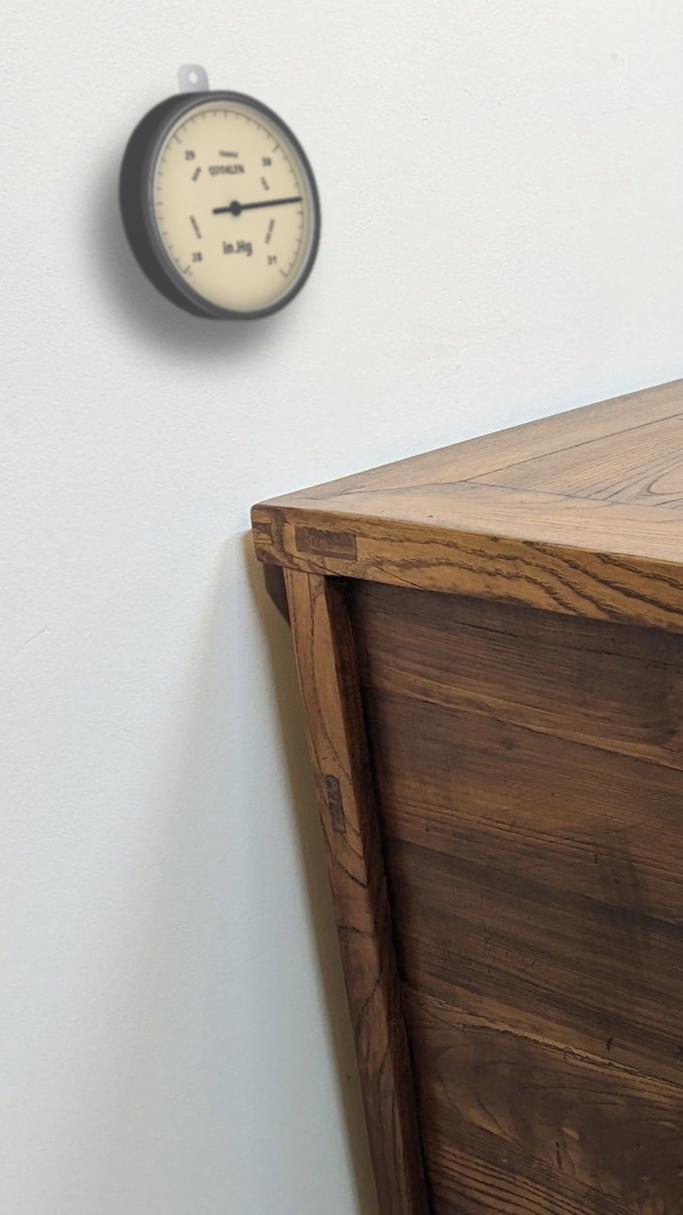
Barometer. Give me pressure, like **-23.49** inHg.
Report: **30.4** inHg
